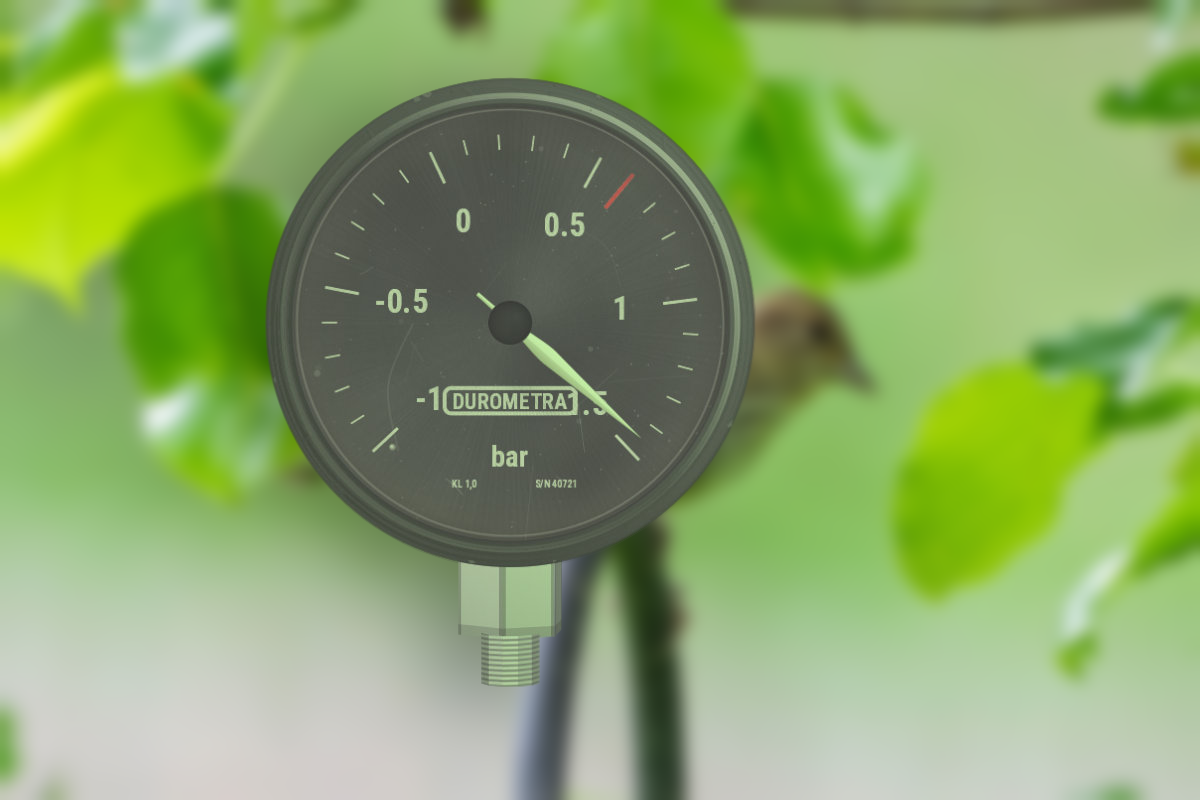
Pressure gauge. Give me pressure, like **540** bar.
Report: **1.45** bar
